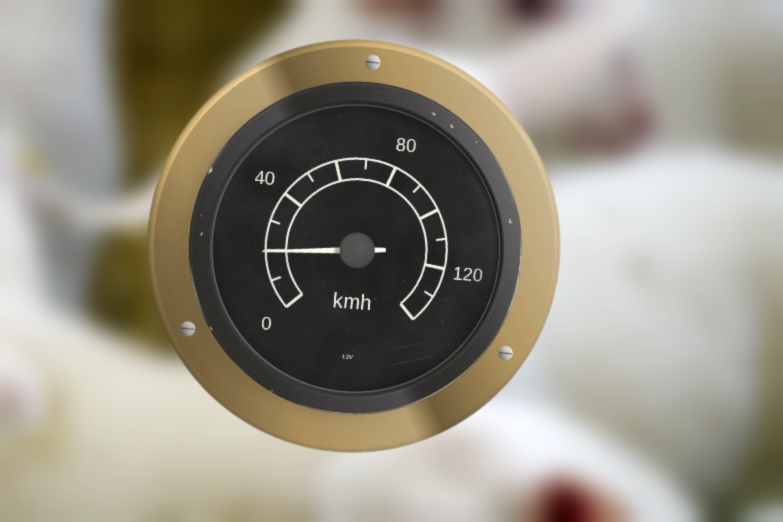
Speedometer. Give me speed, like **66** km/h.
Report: **20** km/h
